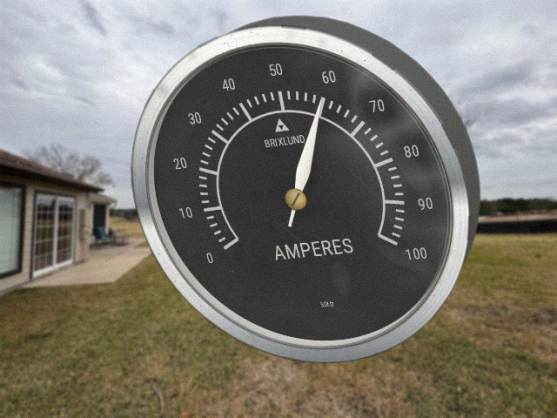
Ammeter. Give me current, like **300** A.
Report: **60** A
